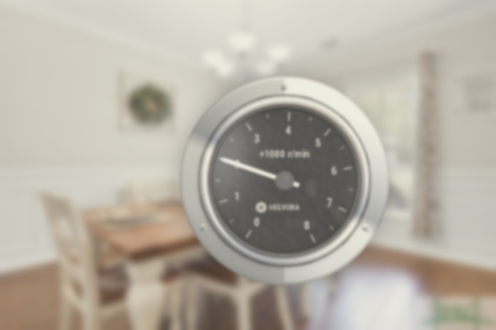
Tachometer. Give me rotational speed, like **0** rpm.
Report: **2000** rpm
